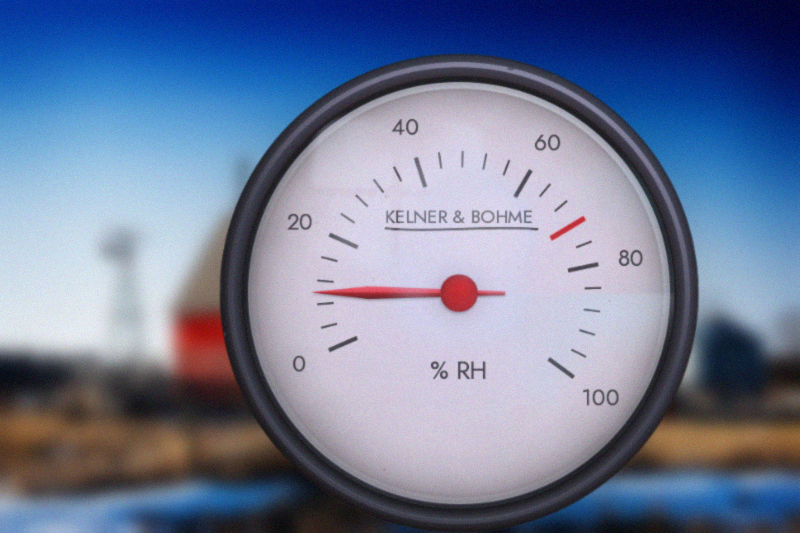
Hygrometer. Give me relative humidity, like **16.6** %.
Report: **10** %
